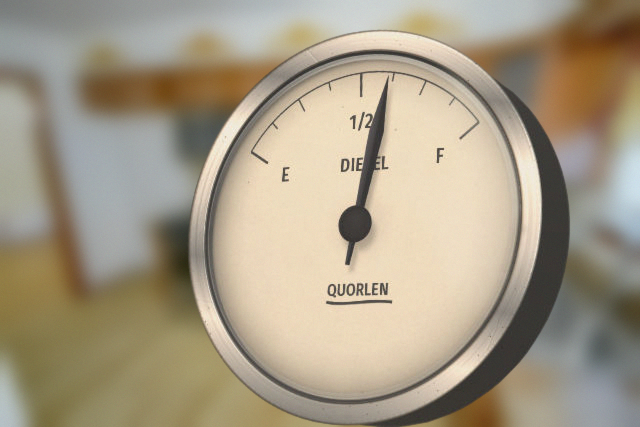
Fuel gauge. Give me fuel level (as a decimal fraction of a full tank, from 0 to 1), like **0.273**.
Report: **0.625**
